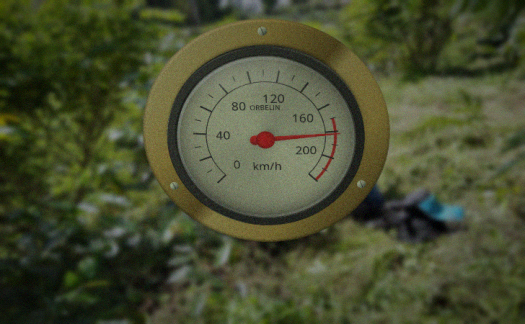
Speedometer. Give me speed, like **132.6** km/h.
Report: **180** km/h
